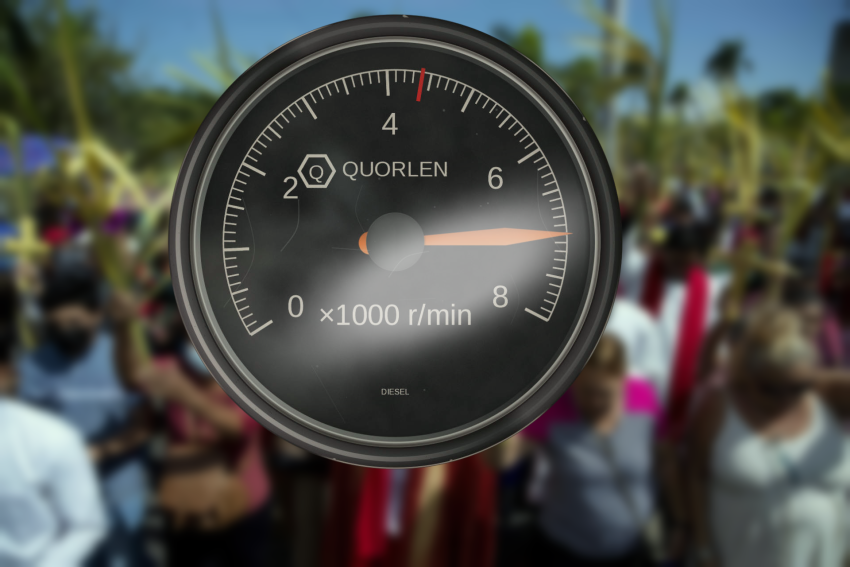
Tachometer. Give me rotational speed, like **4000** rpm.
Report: **7000** rpm
